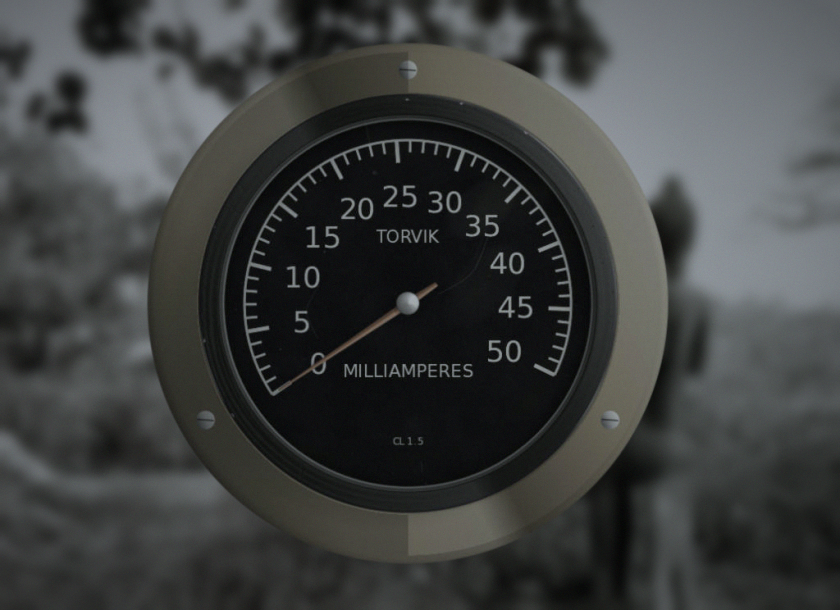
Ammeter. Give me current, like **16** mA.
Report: **0** mA
